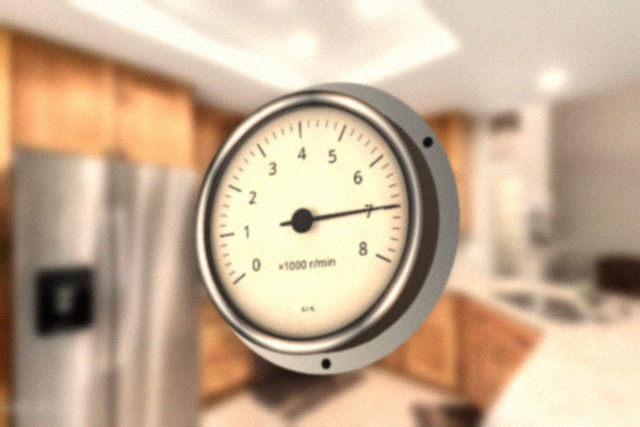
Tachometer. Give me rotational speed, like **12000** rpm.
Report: **7000** rpm
